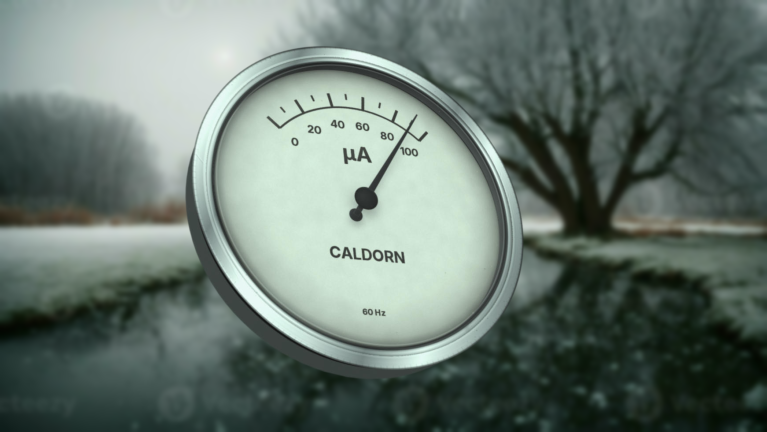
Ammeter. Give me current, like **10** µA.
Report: **90** µA
